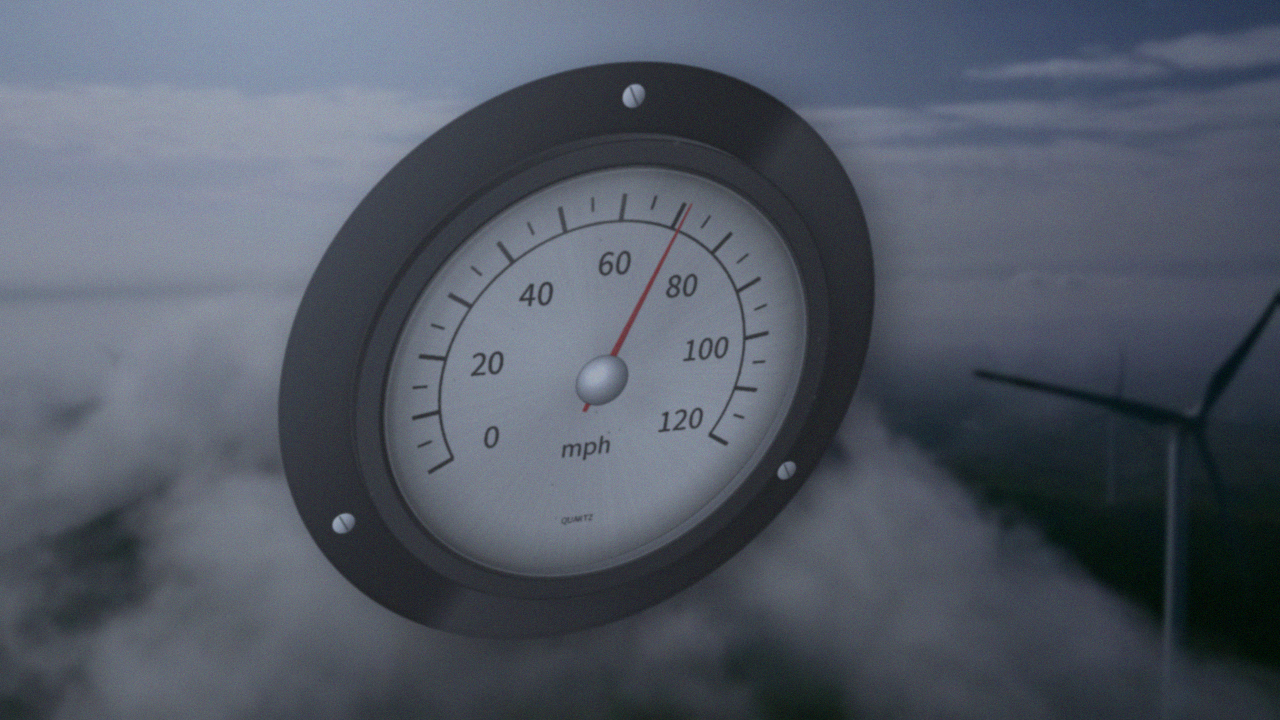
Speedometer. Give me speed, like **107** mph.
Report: **70** mph
